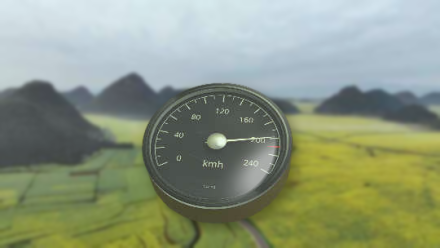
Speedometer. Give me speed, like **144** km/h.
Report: **200** km/h
